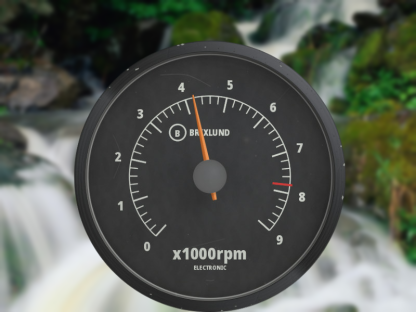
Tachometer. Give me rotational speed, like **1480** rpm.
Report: **4200** rpm
